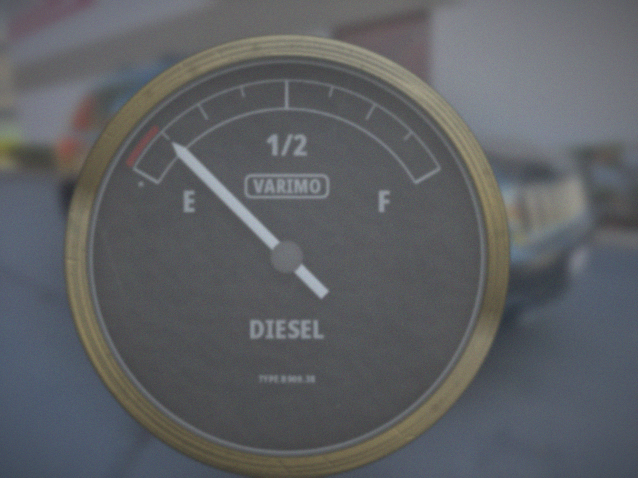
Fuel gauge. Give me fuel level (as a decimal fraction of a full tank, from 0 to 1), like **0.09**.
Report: **0.125**
